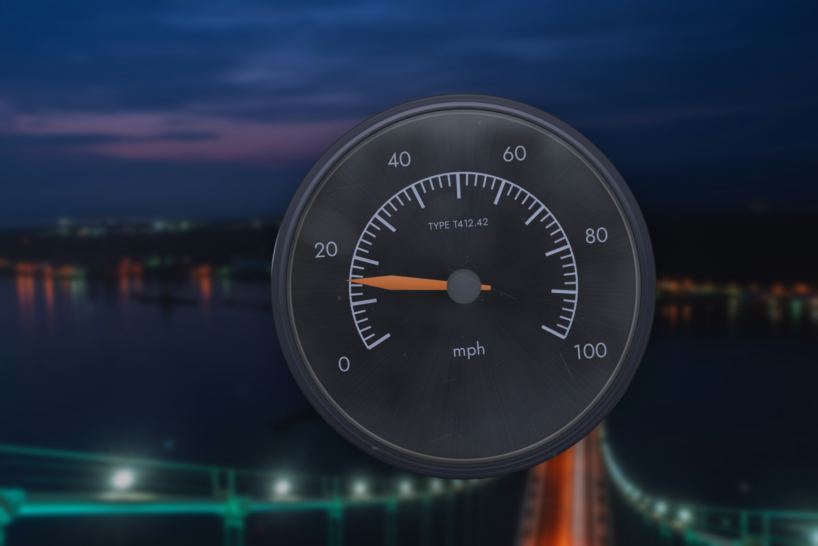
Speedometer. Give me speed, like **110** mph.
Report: **15** mph
